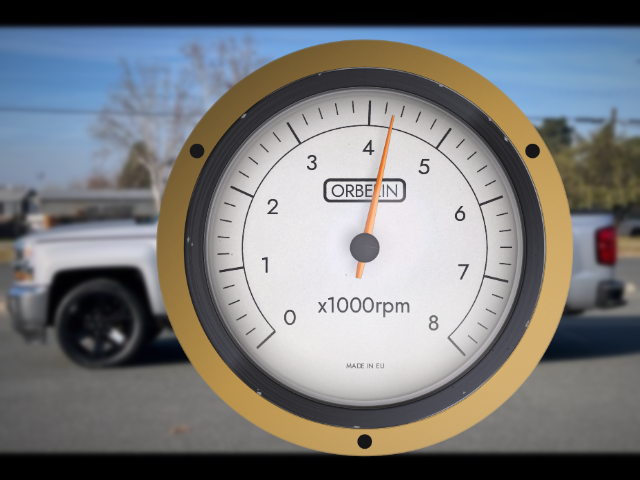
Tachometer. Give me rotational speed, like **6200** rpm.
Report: **4300** rpm
